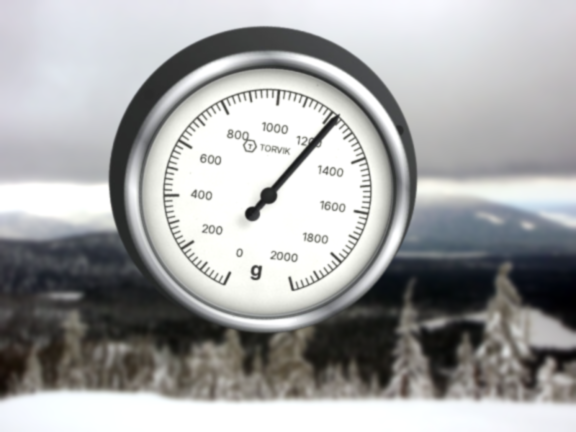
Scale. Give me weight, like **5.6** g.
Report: **1220** g
